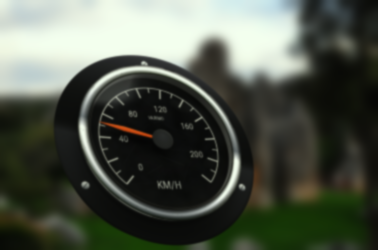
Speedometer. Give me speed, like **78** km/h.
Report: **50** km/h
